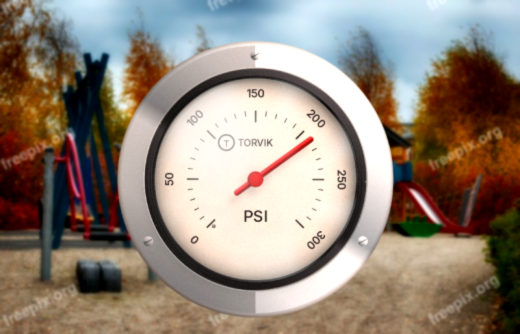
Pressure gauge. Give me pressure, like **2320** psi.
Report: **210** psi
